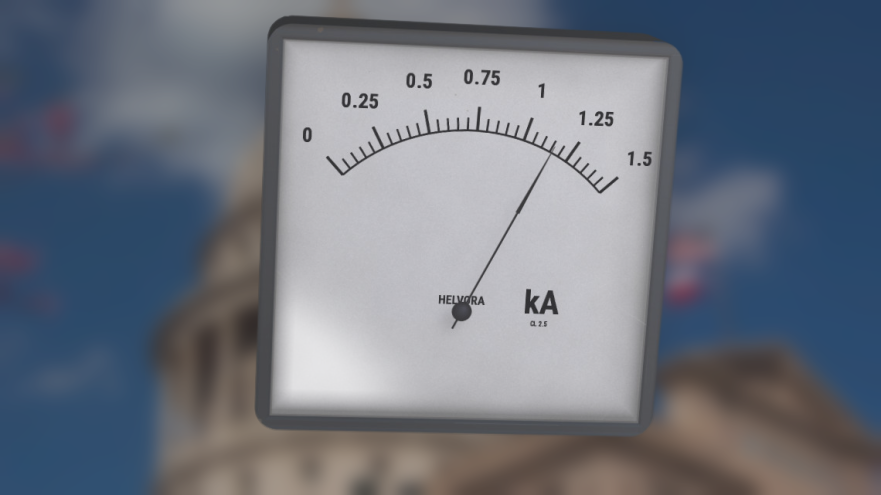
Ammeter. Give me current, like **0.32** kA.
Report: **1.15** kA
